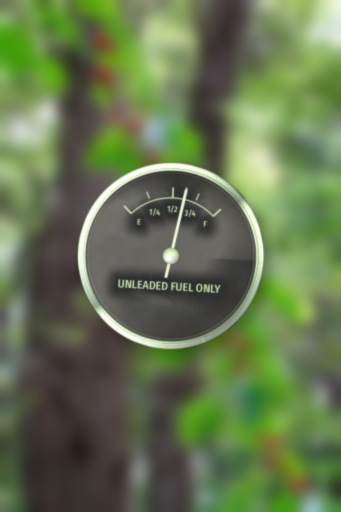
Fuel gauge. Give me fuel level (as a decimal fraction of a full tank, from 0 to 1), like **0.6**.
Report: **0.625**
